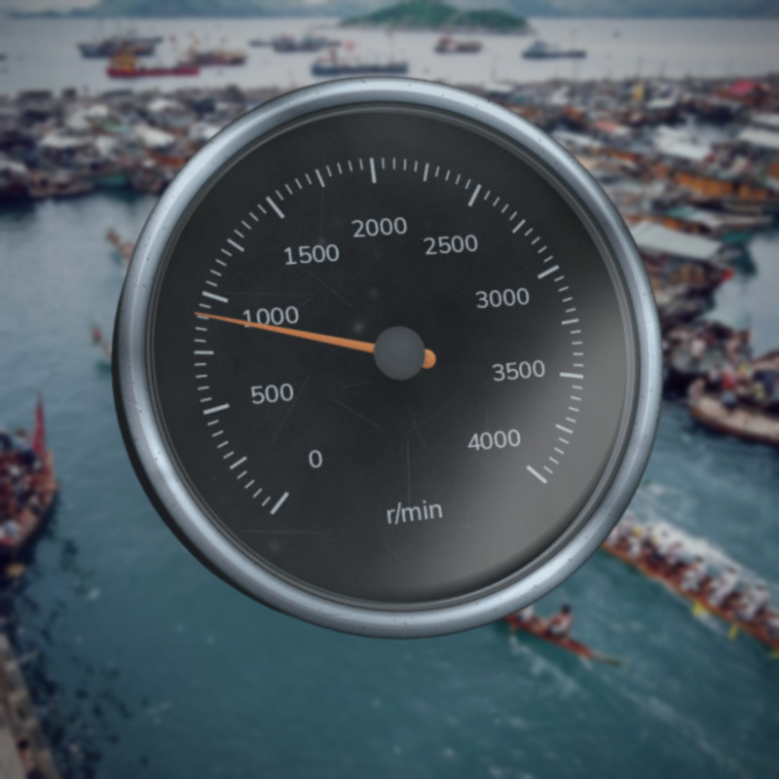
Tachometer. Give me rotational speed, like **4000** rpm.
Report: **900** rpm
